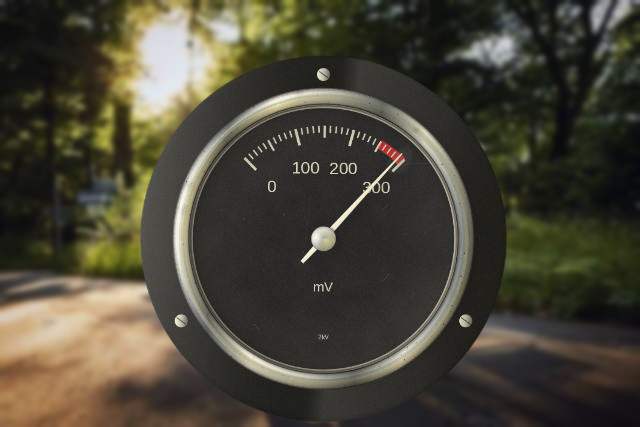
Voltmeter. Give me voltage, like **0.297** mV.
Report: **290** mV
